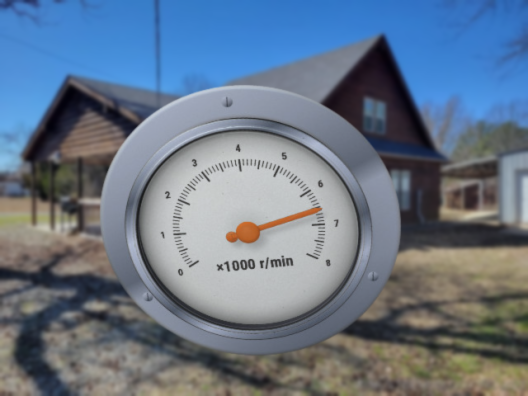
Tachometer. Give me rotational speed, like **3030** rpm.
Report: **6500** rpm
